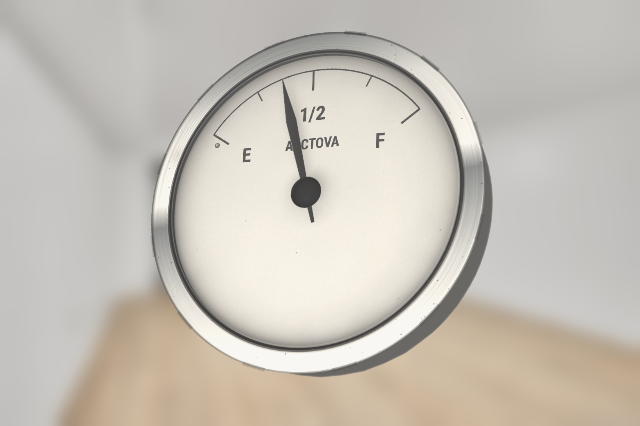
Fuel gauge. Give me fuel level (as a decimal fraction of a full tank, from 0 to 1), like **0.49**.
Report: **0.375**
